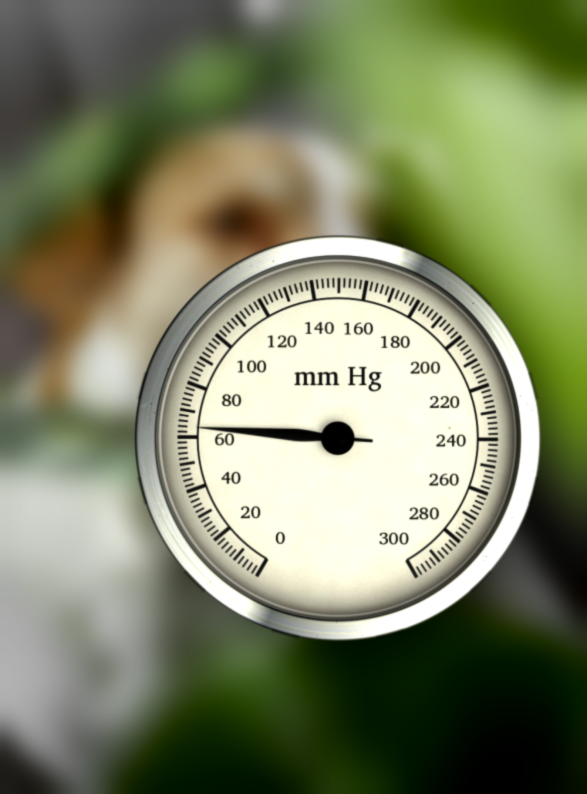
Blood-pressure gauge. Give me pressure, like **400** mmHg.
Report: **64** mmHg
